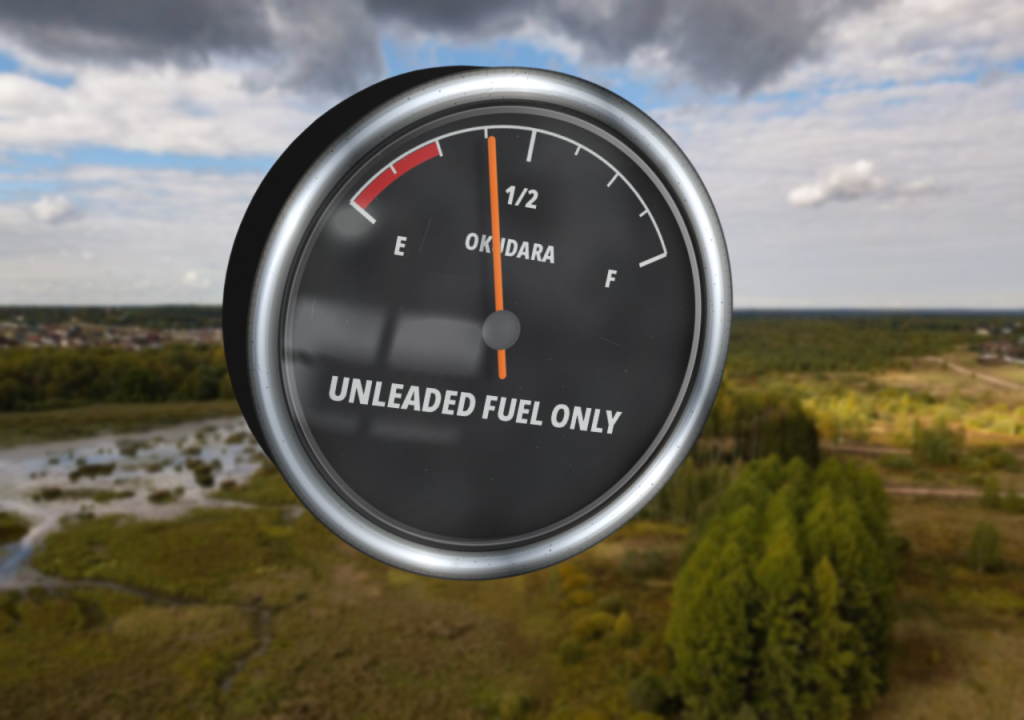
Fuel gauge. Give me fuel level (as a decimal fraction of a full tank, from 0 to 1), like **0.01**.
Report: **0.375**
